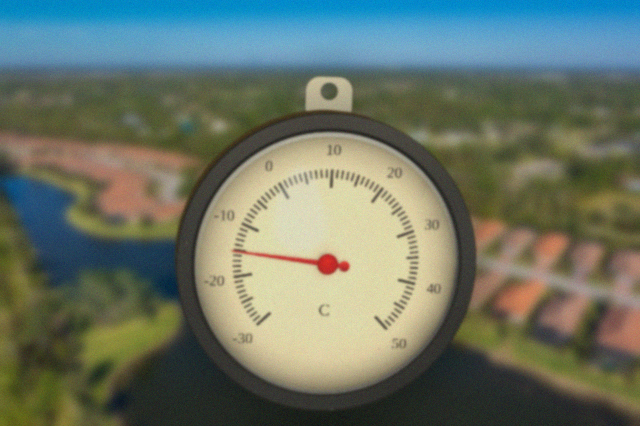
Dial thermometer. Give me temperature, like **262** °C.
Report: **-15** °C
